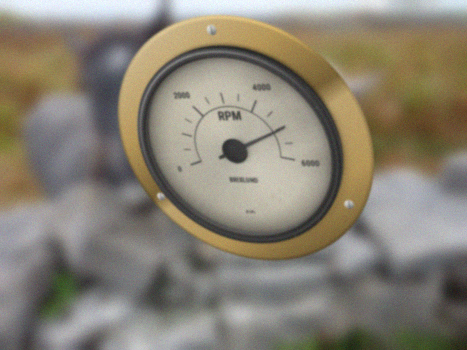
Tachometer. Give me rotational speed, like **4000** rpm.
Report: **5000** rpm
